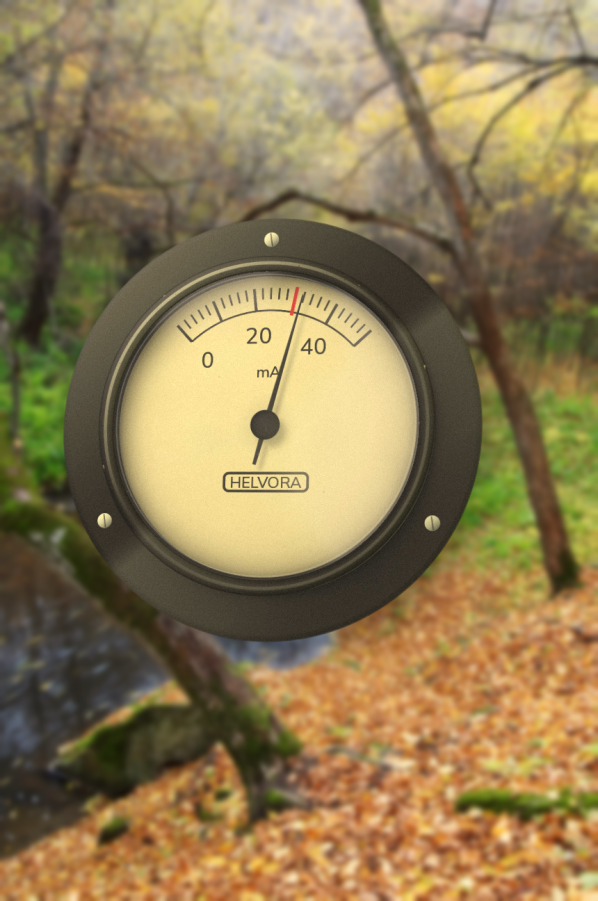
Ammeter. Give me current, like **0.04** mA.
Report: **32** mA
